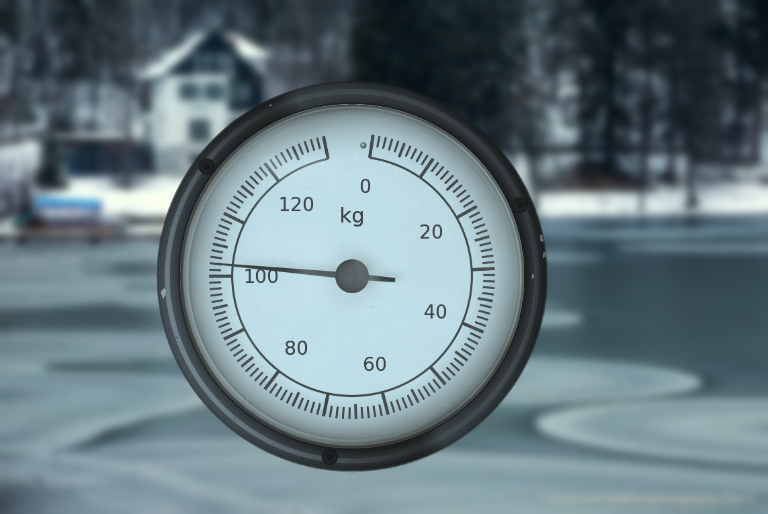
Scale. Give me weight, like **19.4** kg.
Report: **102** kg
